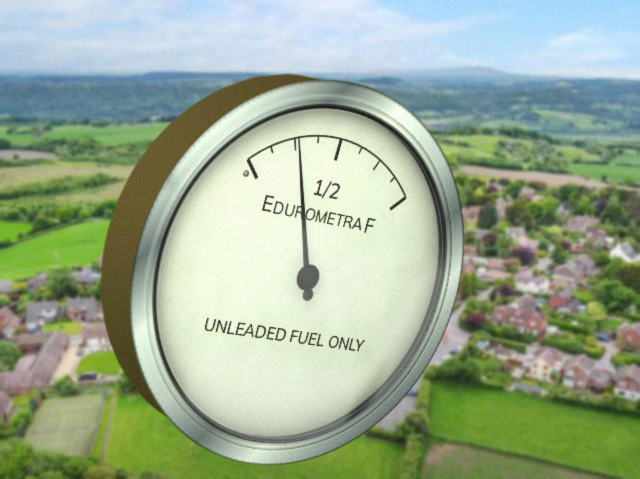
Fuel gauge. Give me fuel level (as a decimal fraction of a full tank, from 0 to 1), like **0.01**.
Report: **0.25**
